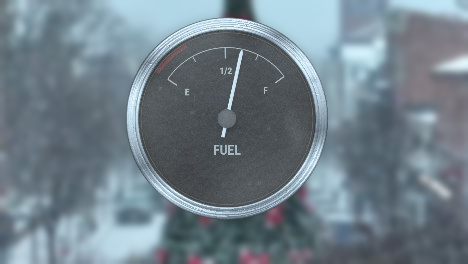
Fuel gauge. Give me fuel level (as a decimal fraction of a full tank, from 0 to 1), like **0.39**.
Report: **0.625**
